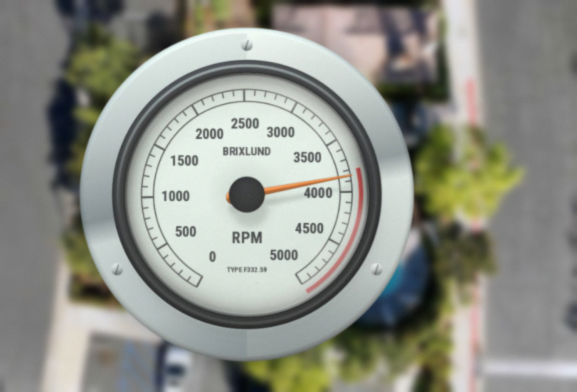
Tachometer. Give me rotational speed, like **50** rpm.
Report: **3850** rpm
